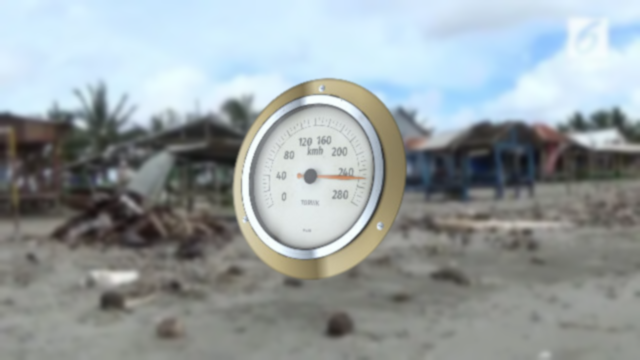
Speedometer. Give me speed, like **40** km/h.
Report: **250** km/h
